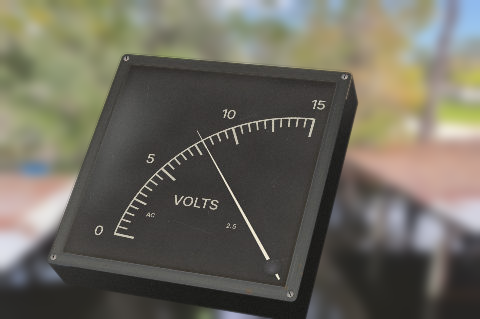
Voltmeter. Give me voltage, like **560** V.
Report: **8** V
